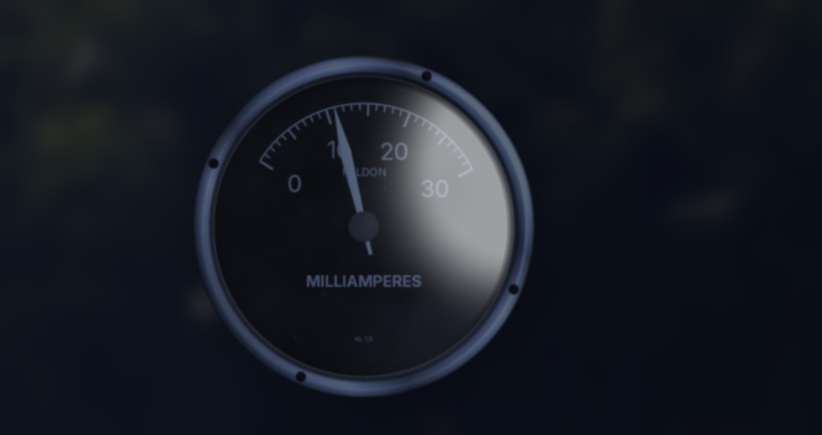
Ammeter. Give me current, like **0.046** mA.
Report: **11** mA
